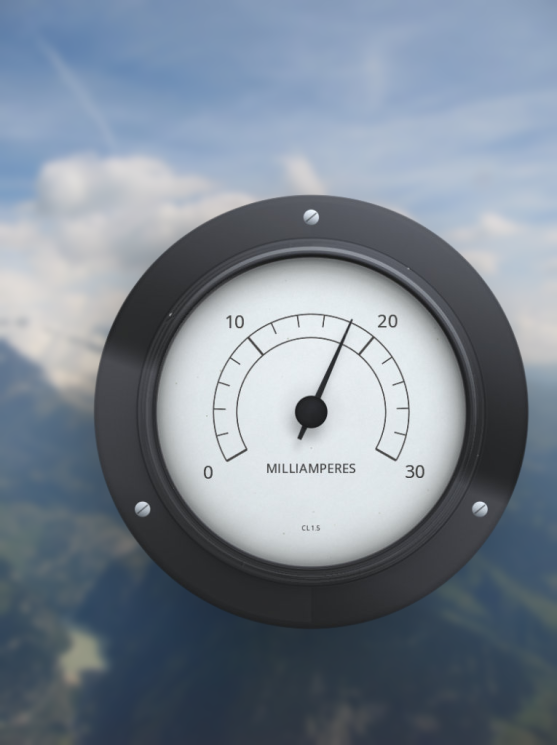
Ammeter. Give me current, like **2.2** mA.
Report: **18** mA
